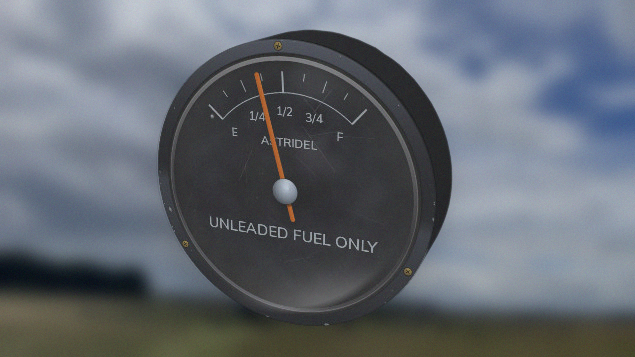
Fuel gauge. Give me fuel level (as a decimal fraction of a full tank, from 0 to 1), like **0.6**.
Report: **0.375**
